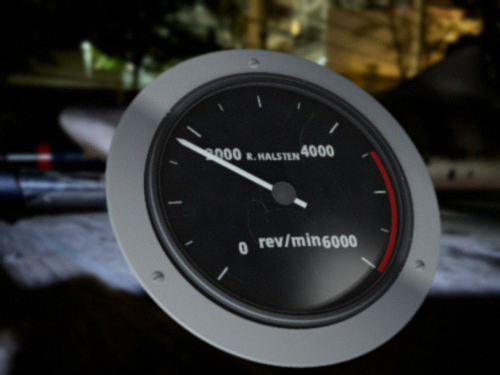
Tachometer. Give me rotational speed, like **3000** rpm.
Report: **1750** rpm
